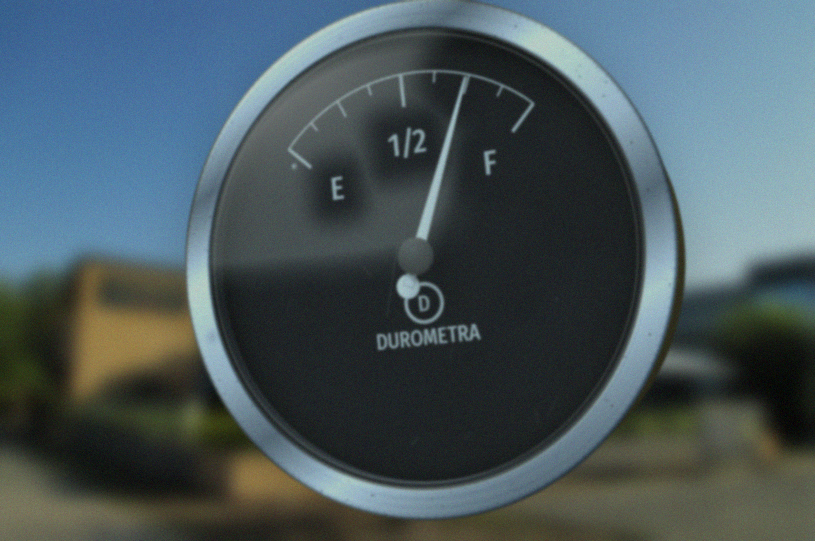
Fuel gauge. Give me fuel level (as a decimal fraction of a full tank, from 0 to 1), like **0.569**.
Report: **0.75**
